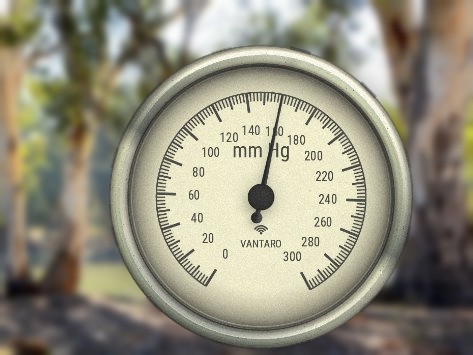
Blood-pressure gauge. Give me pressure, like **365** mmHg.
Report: **160** mmHg
